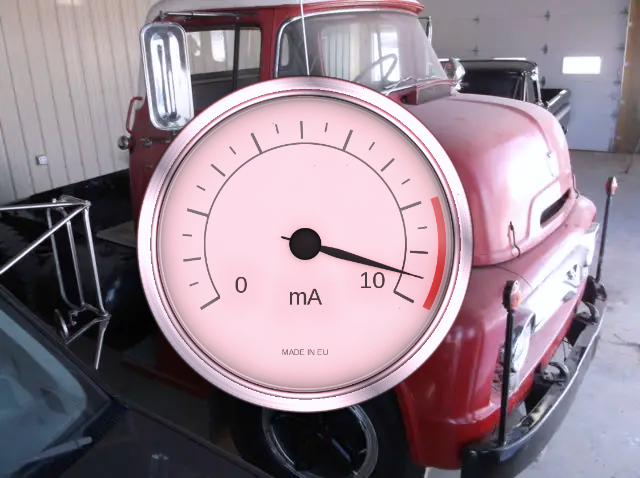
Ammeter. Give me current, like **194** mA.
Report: **9.5** mA
